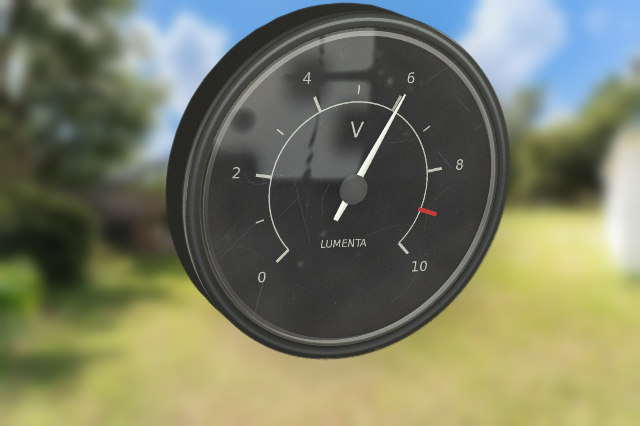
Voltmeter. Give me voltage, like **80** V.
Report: **6** V
